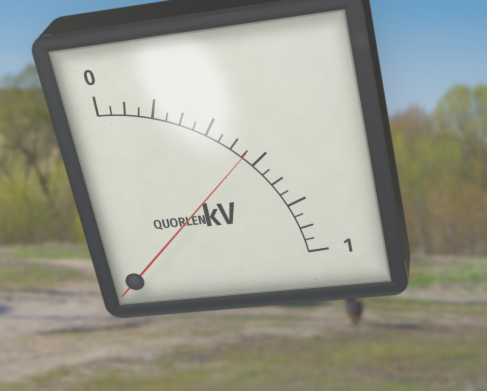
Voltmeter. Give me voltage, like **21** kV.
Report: **0.55** kV
